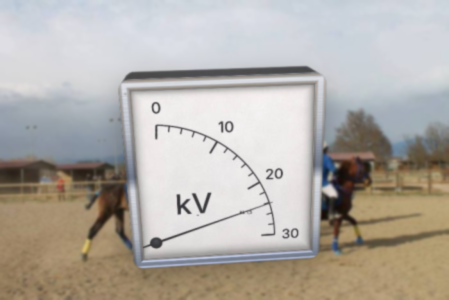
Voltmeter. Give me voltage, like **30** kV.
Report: **24** kV
